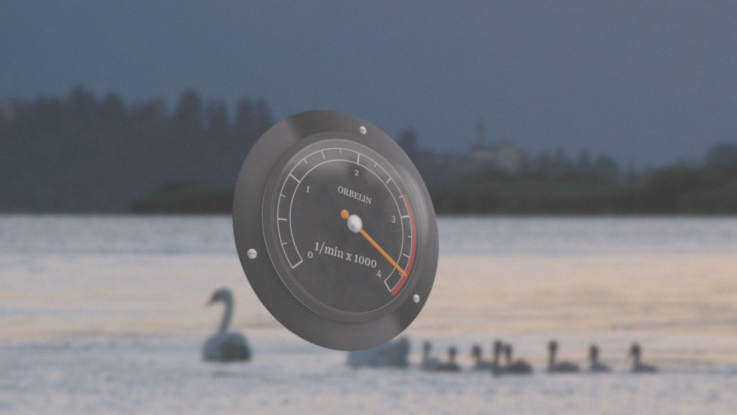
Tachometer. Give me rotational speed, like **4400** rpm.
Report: **3750** rpm
